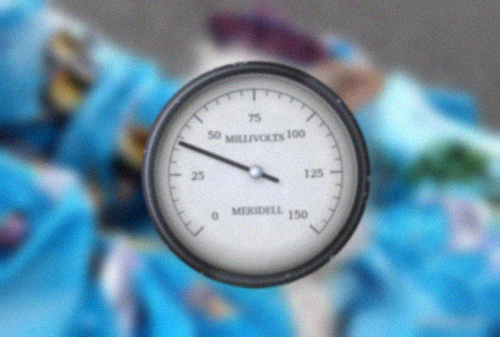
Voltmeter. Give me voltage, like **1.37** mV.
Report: **37.5** mV
